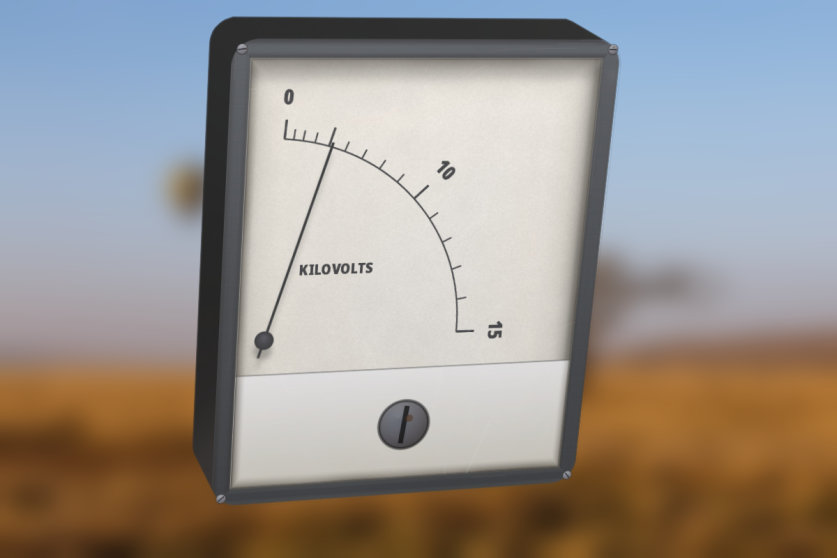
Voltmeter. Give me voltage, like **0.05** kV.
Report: **5** kV
